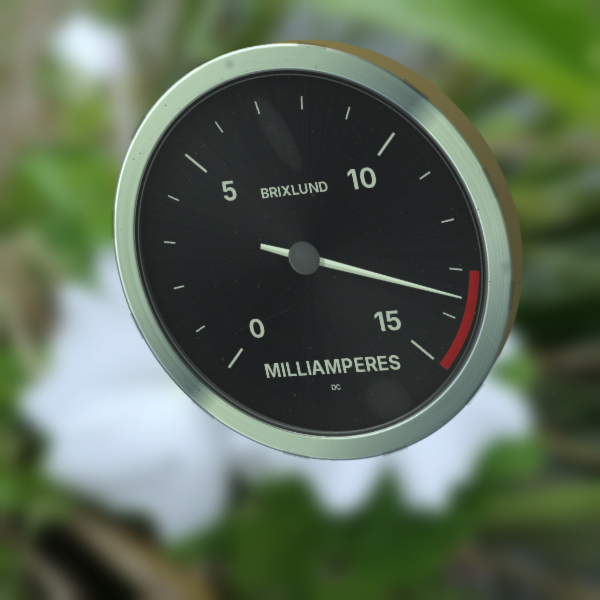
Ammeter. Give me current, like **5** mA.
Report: **13.5** mA
